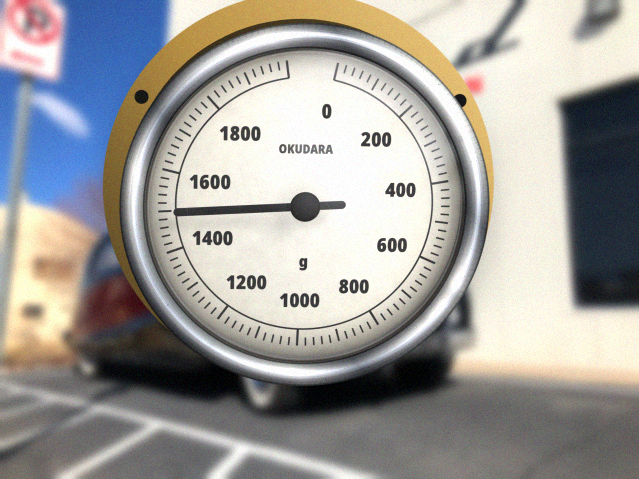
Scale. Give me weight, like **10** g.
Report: **1500** g
